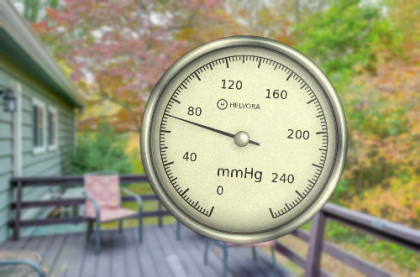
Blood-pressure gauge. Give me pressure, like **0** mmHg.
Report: **70** mmHg
